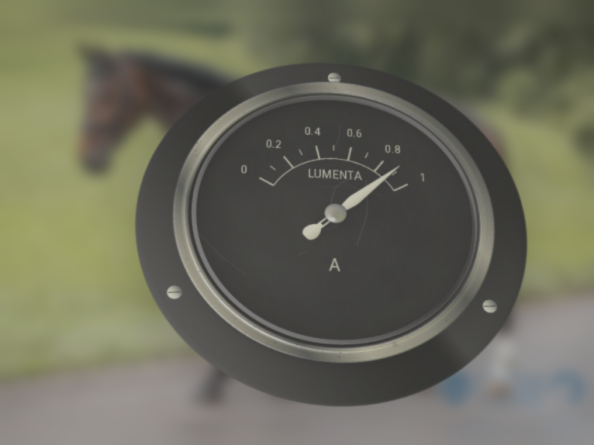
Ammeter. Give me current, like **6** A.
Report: **0.9** A
